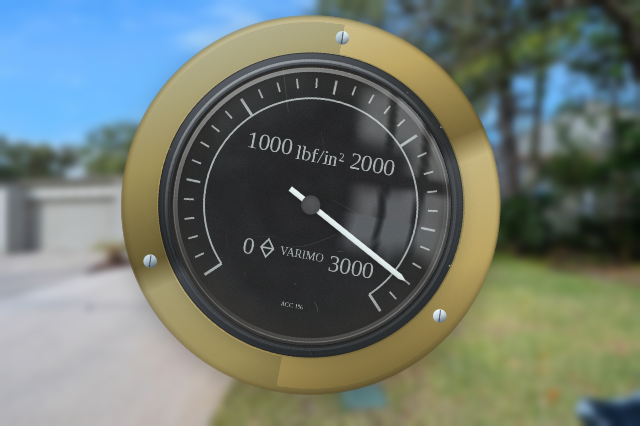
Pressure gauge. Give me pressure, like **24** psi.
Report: **2800** psi
